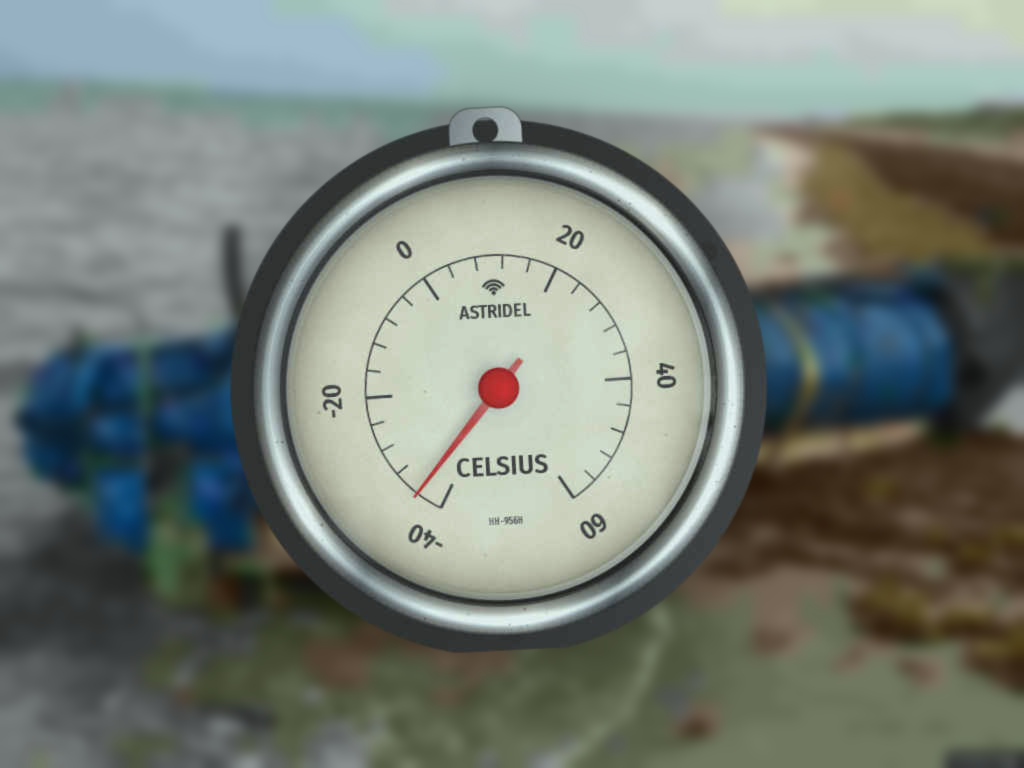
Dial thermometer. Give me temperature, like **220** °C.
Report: **-36** °C
